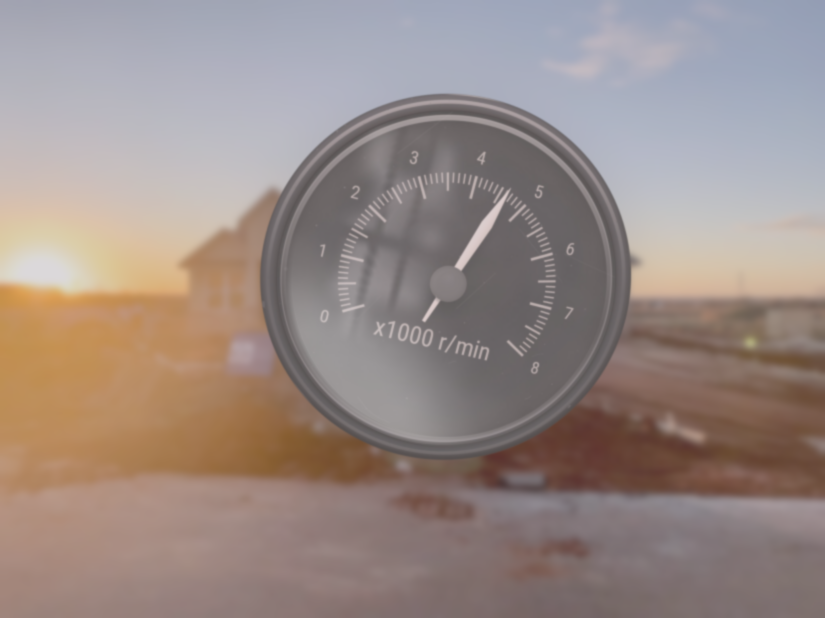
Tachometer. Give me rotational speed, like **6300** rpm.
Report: **4600** rpm
